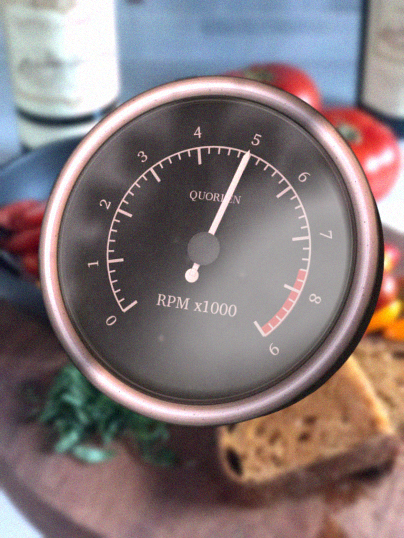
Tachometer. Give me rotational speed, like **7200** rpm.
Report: **5000** rpm
